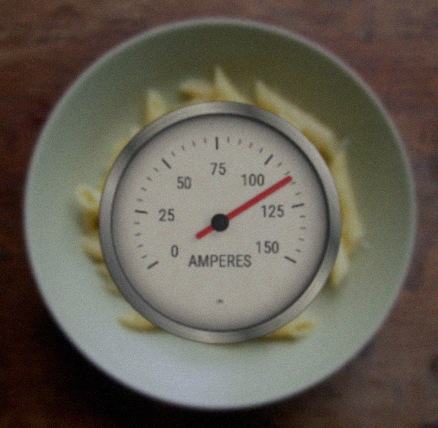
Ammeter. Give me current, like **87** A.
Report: **112.5** A
